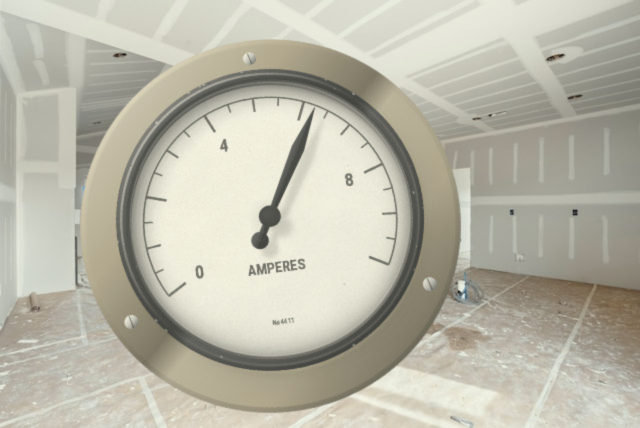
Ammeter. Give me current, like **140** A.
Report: **6.25** A
